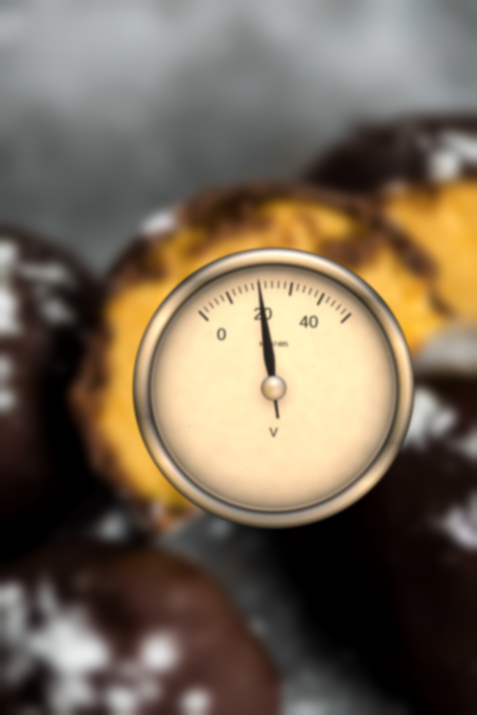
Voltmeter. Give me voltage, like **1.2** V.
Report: **20** V
